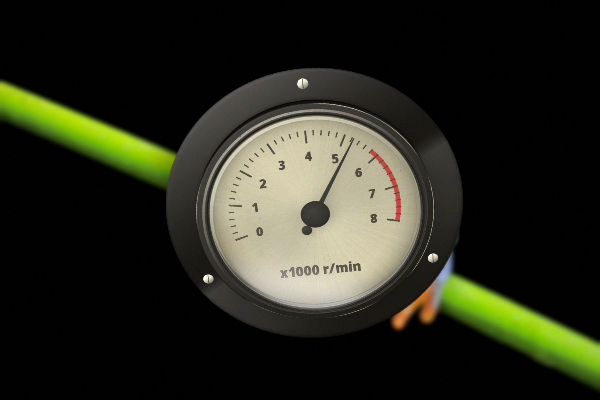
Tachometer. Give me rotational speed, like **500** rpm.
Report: **5200** rpm
